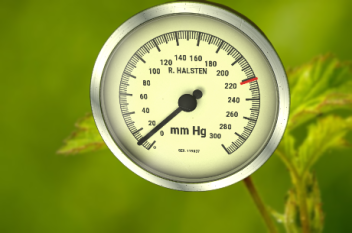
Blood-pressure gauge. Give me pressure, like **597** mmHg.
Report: **10** mmHg
